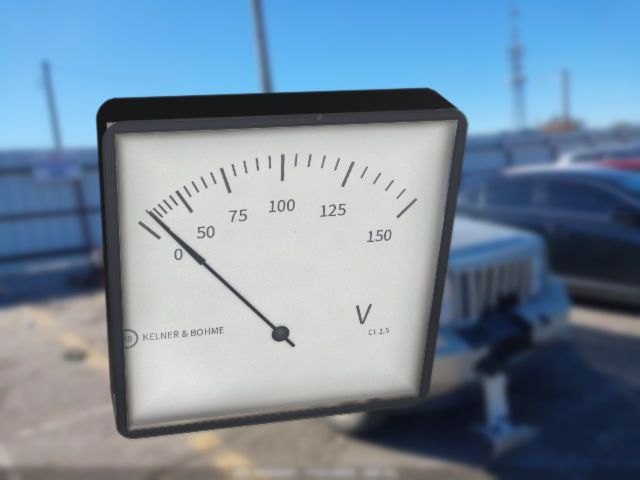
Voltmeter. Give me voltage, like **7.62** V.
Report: **25** V
